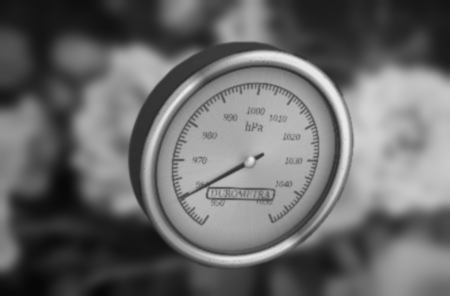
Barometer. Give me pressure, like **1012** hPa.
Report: **960** hPa
